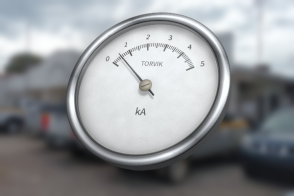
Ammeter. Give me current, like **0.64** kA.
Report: **0.5** kA
